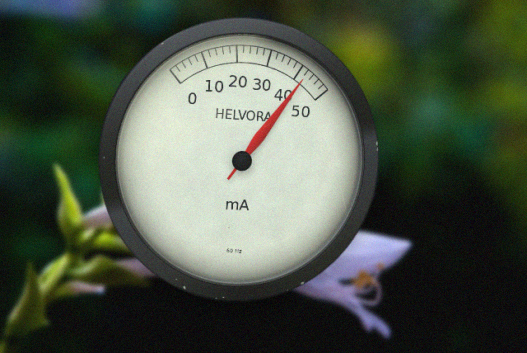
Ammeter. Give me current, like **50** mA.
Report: **42** mA
